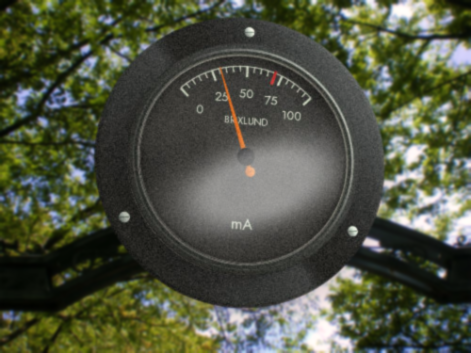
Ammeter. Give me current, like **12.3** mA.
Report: **30** mA
